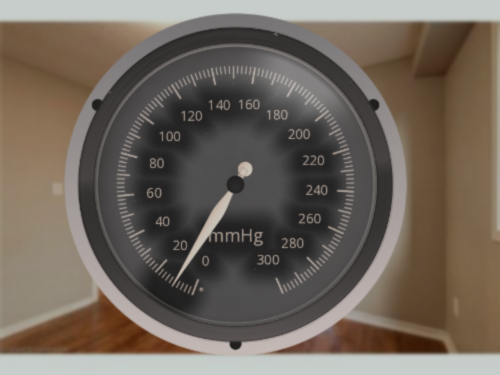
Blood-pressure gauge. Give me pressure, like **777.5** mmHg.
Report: **10** mmHg
